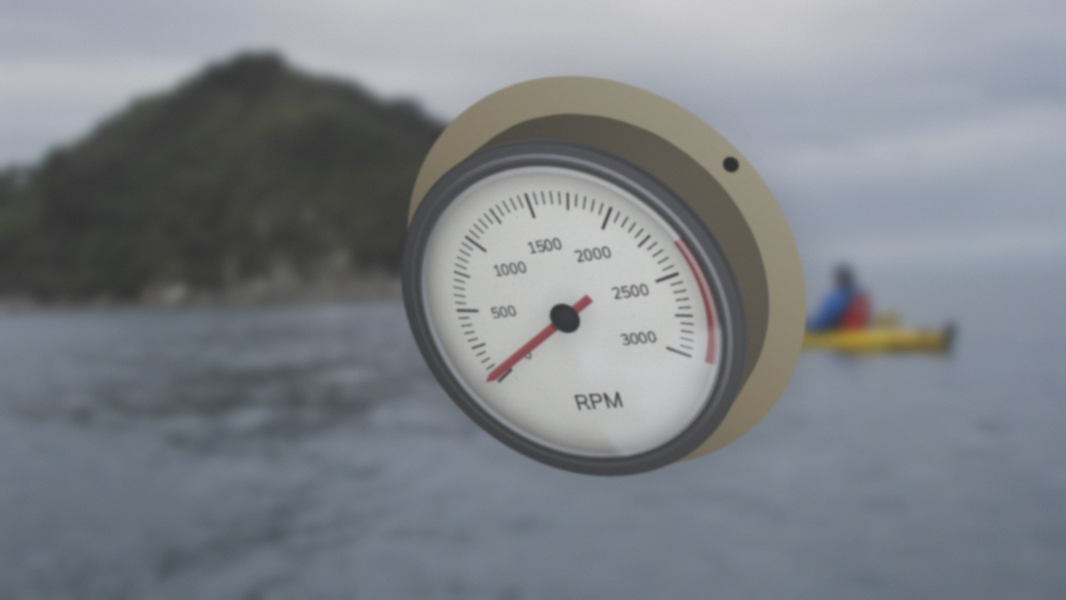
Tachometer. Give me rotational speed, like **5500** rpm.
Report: **50** rpm
